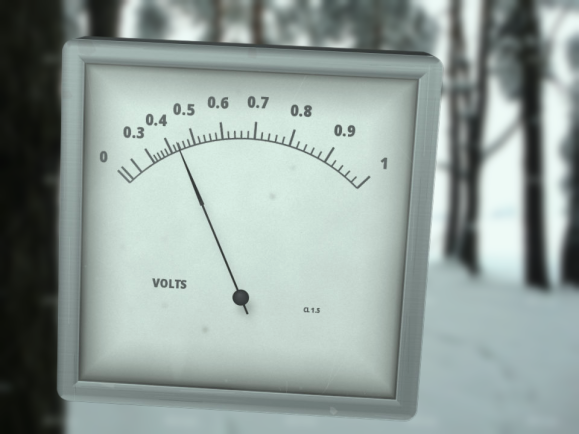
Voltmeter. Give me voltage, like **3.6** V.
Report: **0.44** V
